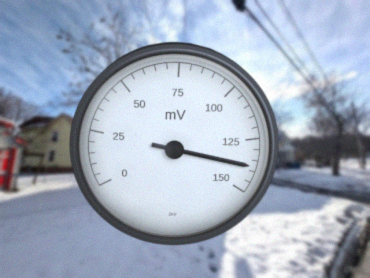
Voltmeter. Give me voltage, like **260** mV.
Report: **137.5** mV
